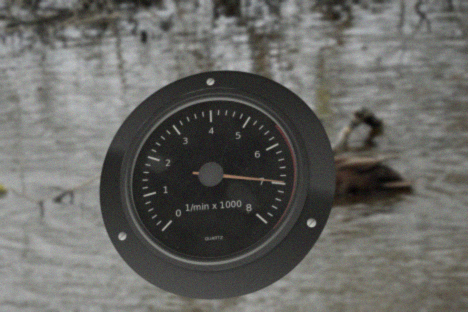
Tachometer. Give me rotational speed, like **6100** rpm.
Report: **7000** rpm
